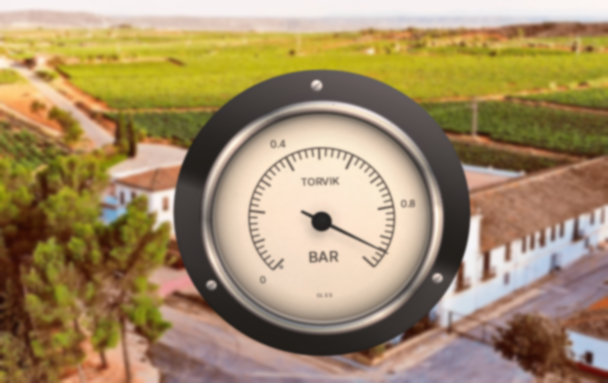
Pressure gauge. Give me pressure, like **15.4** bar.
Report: **0.94** bar
